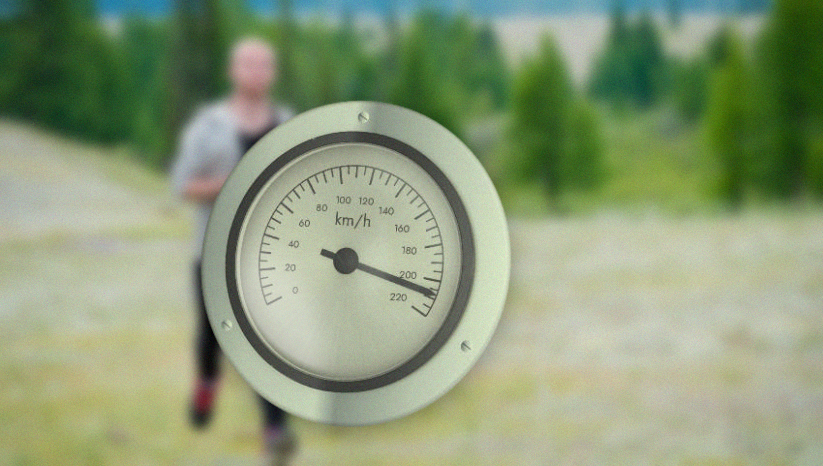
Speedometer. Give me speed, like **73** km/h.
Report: **207.5** km/h
